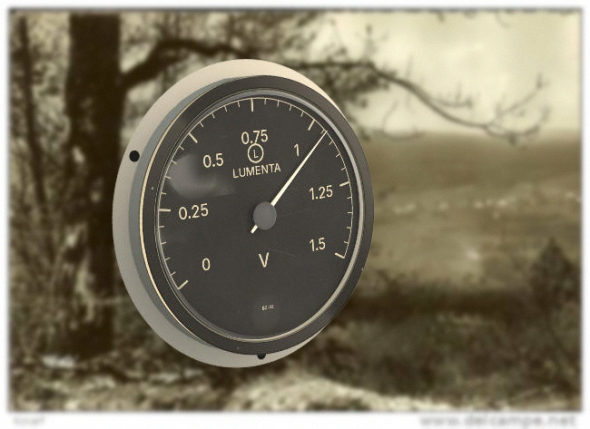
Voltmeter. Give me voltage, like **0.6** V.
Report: **1.05** V
